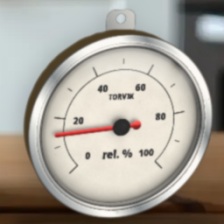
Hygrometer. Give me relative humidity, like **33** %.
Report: **15** %
